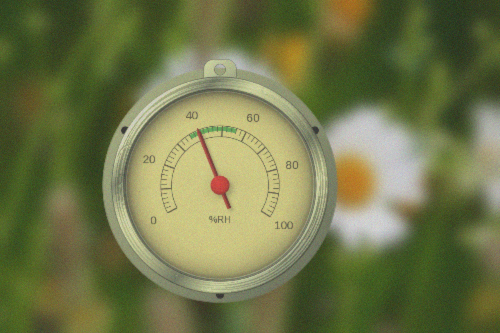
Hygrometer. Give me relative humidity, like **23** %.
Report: **40** %
